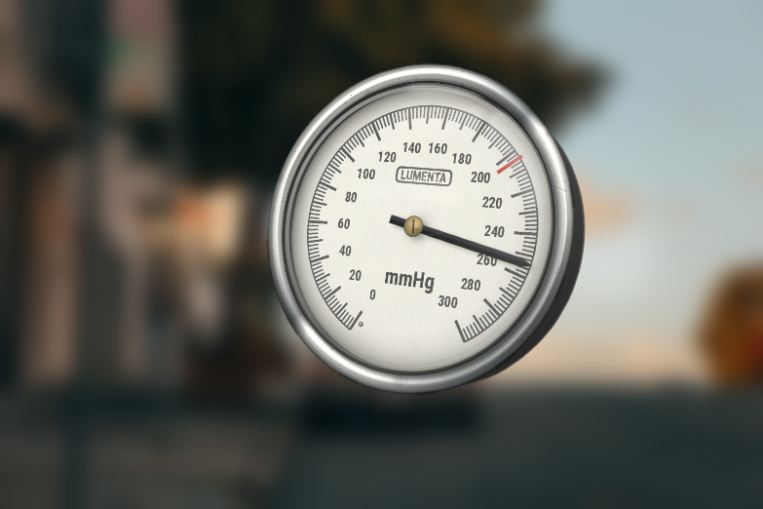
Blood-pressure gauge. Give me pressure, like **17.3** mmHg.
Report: **254** mmHg
